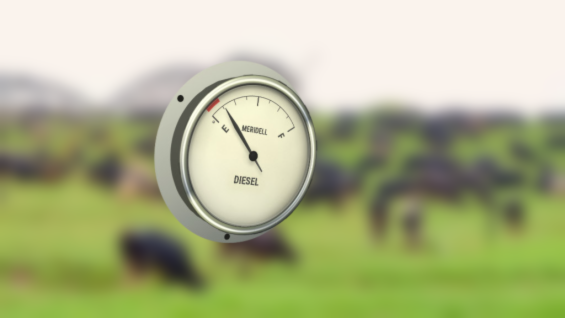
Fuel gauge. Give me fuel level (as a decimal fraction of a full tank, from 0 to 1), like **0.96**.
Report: **0.125**
